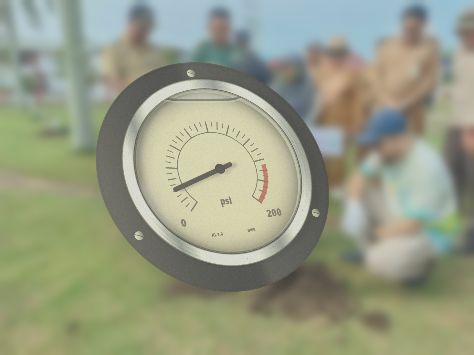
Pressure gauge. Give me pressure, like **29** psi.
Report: **20** psi
